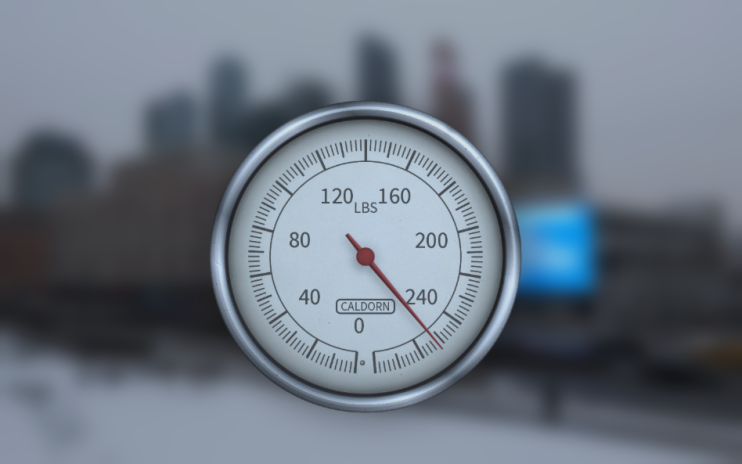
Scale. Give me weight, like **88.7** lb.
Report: **252** lb
